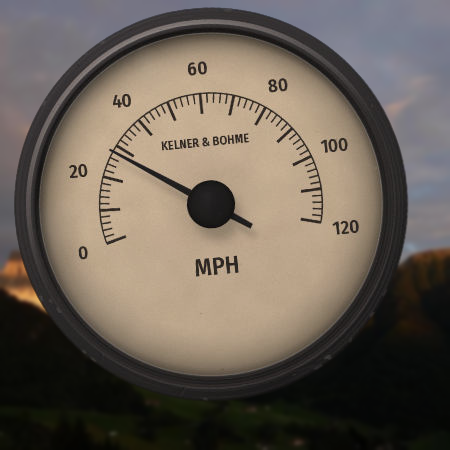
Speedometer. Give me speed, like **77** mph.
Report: **28** mph
